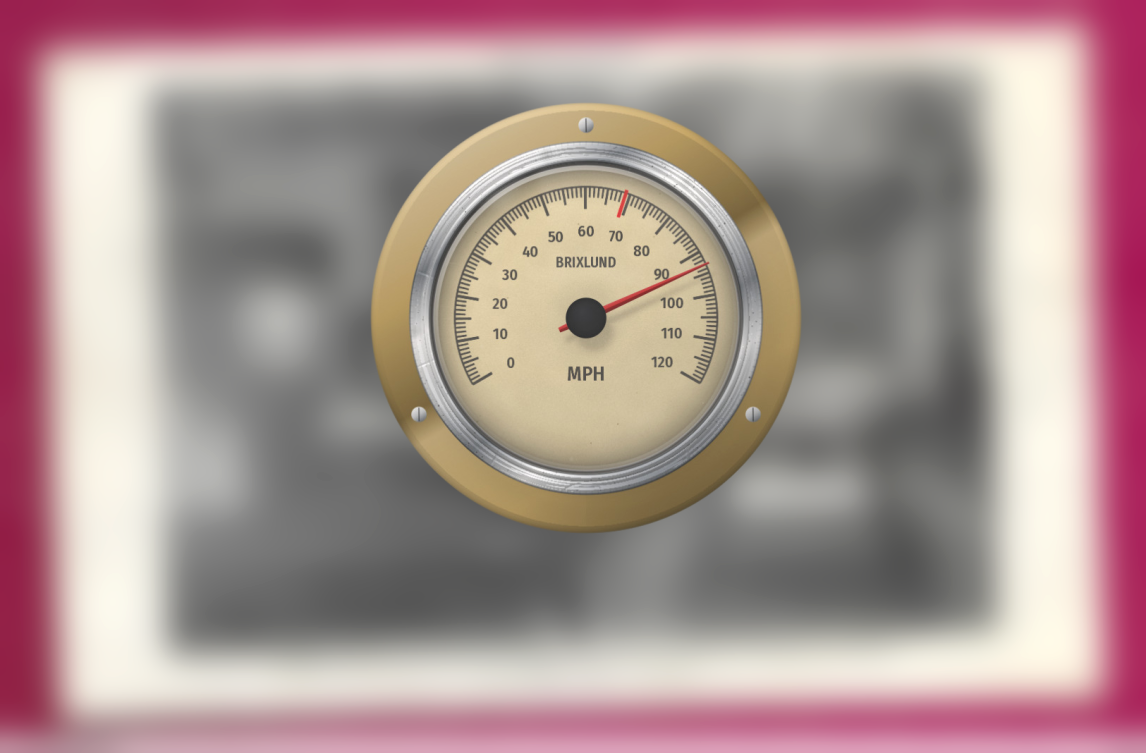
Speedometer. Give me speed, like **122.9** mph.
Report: **93** mph
